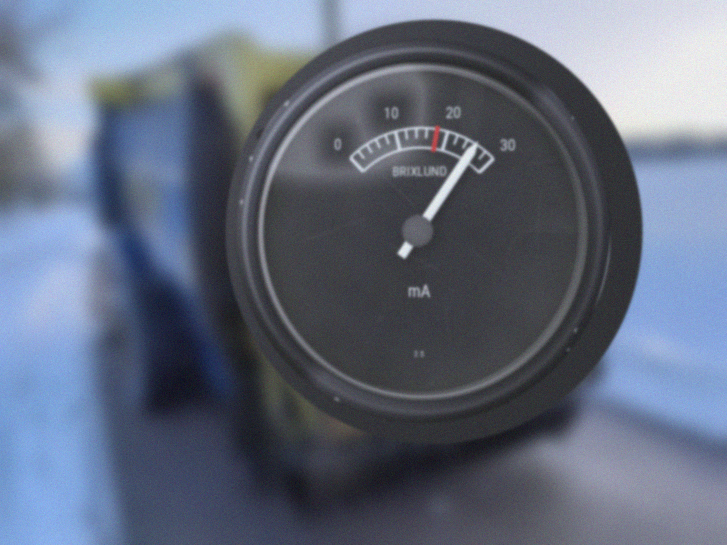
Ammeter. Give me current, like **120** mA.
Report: **26** mA
